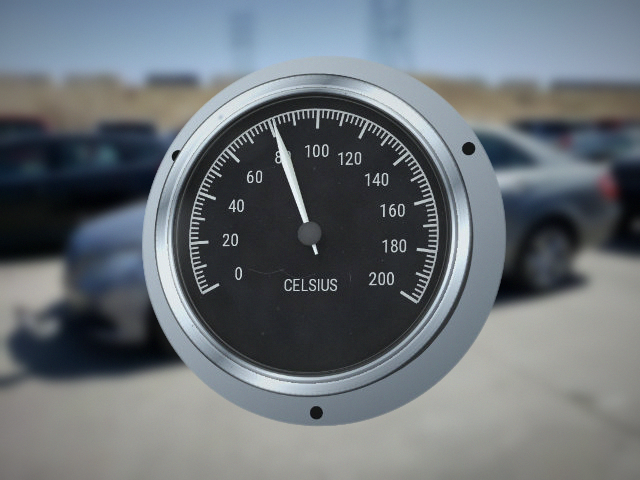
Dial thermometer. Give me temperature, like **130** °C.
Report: **82** °C
